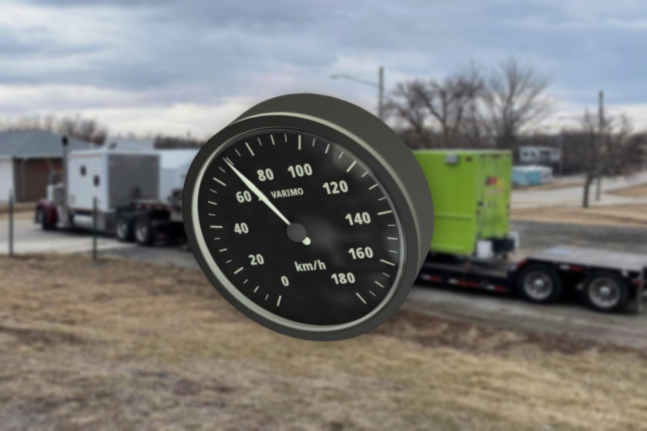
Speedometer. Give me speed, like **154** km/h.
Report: **70** km/h
